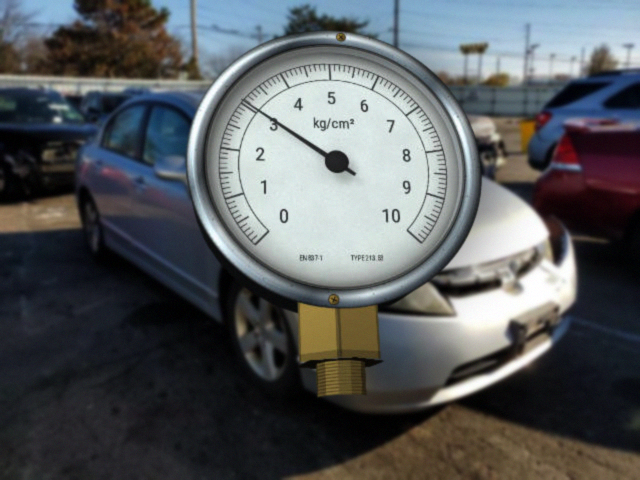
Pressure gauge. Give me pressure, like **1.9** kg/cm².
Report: **3** kg/cm²
